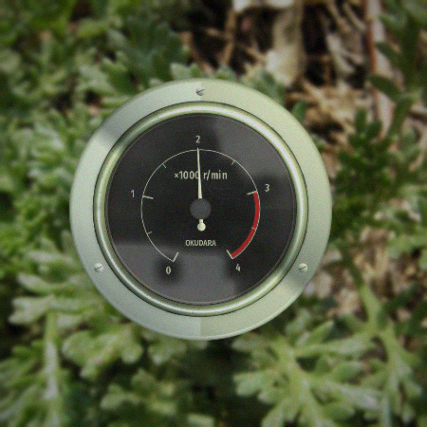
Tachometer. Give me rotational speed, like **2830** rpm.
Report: **2000** rpm
